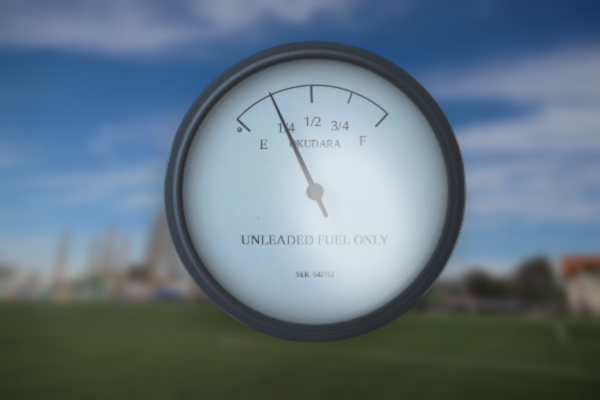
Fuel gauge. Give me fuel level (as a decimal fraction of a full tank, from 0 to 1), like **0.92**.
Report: **0.25**
